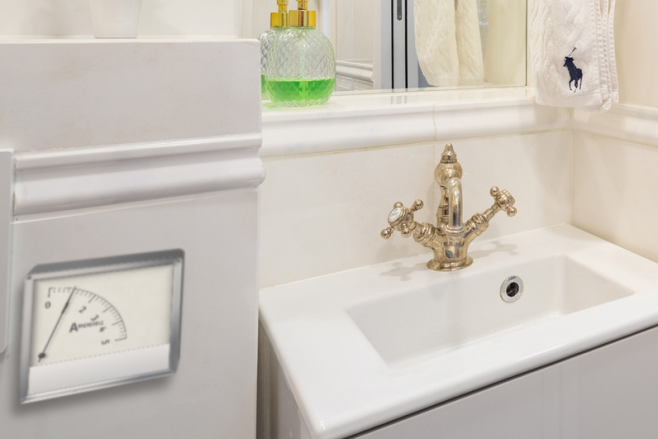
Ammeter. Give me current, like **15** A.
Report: **1** A
